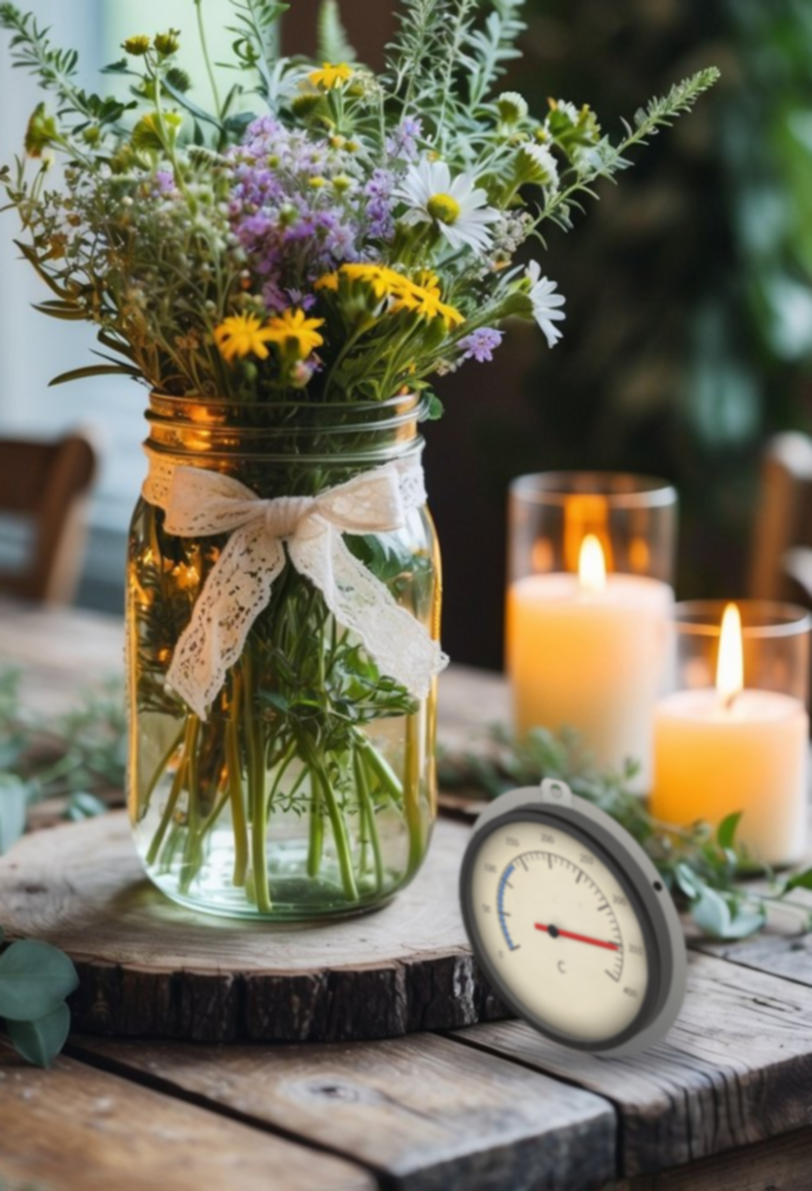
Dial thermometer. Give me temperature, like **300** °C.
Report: **350** °C
